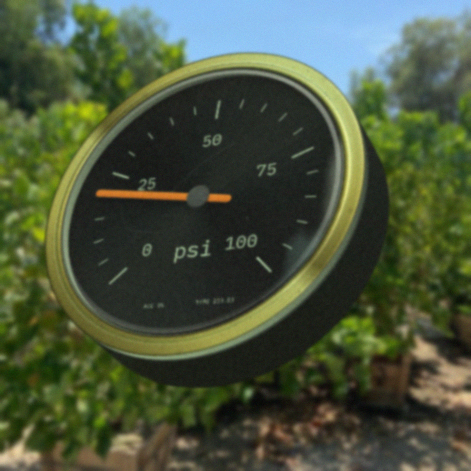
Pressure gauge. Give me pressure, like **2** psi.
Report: **20** psi
